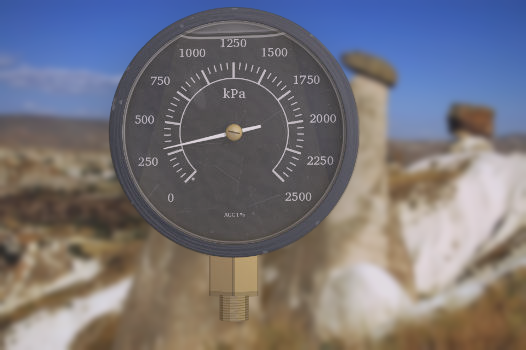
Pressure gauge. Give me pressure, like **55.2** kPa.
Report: **300** kPa
